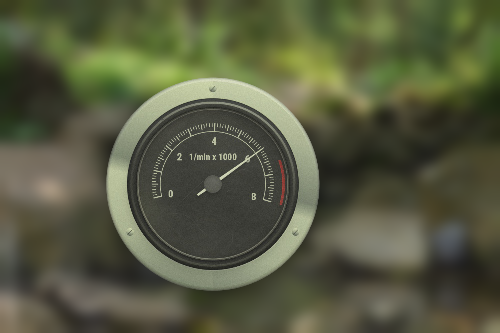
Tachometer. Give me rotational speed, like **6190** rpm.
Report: **6000** rpm
